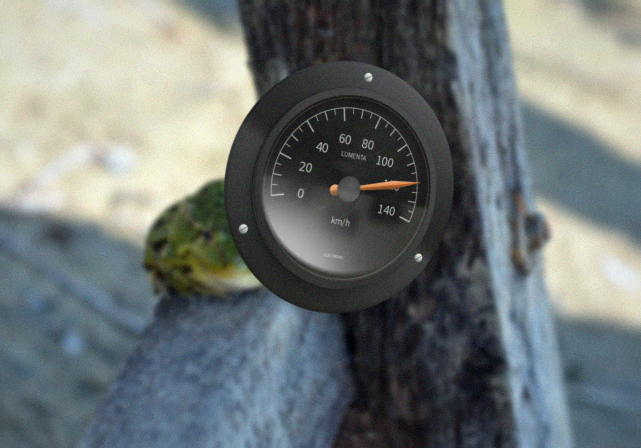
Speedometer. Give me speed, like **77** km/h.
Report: **120** km/h
